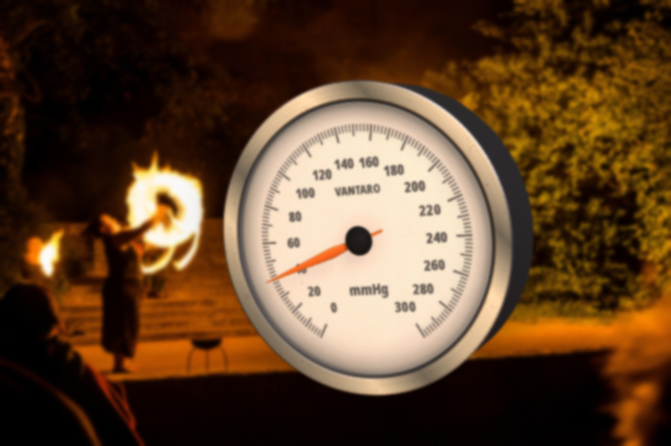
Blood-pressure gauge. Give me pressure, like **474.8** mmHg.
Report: **40** mmHg
